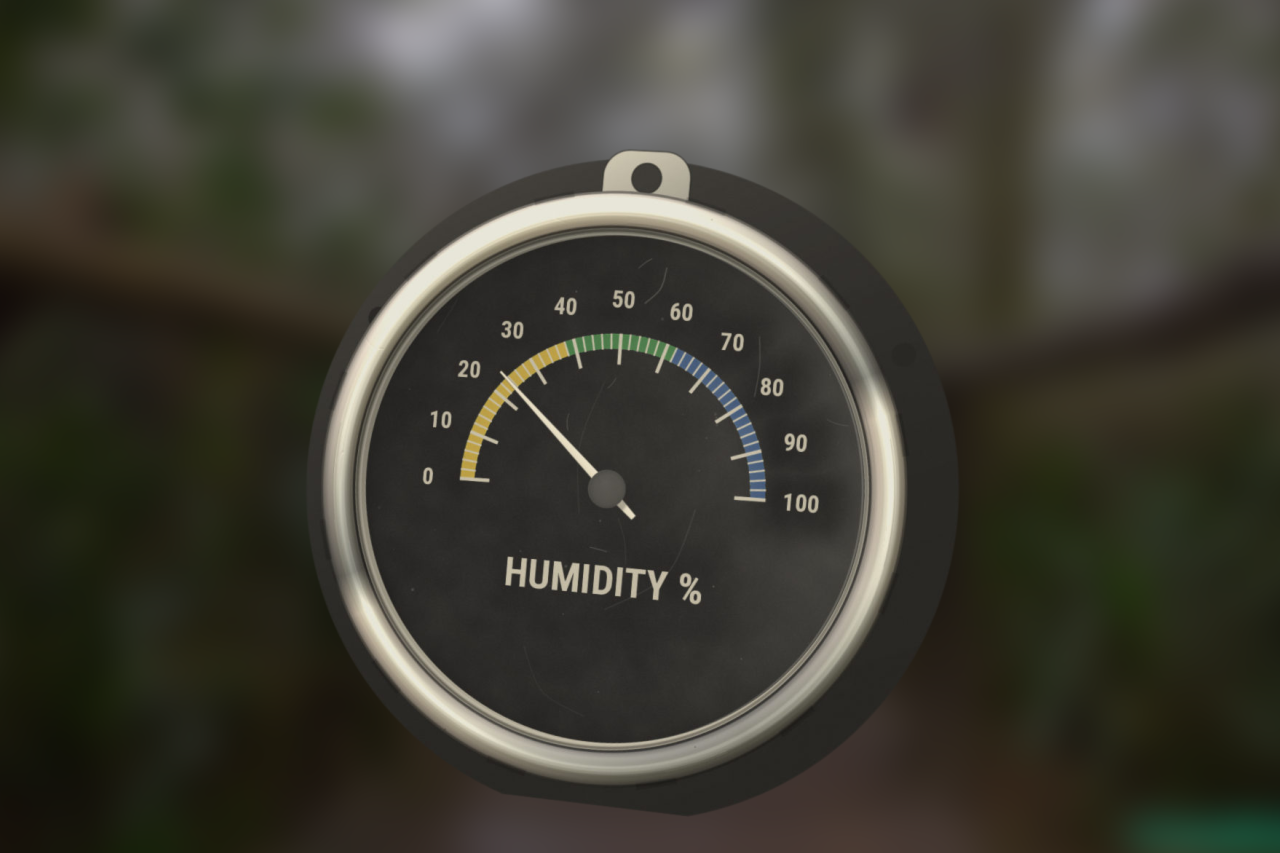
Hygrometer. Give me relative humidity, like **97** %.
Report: **24** %
